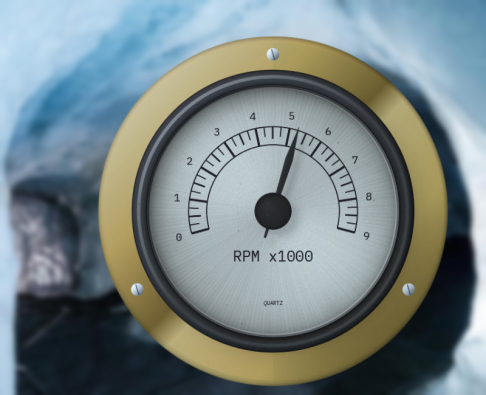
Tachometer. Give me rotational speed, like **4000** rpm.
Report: **5250** rpm
